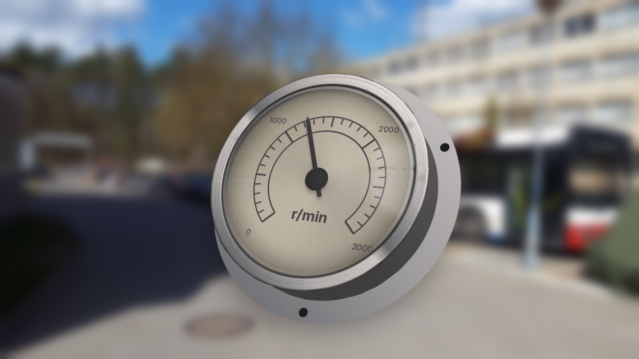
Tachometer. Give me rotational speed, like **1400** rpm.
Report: **1250** rpm
